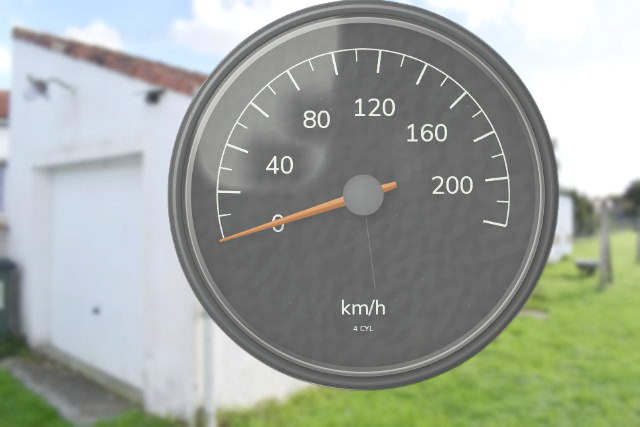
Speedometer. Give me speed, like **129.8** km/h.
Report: **0** km/h
